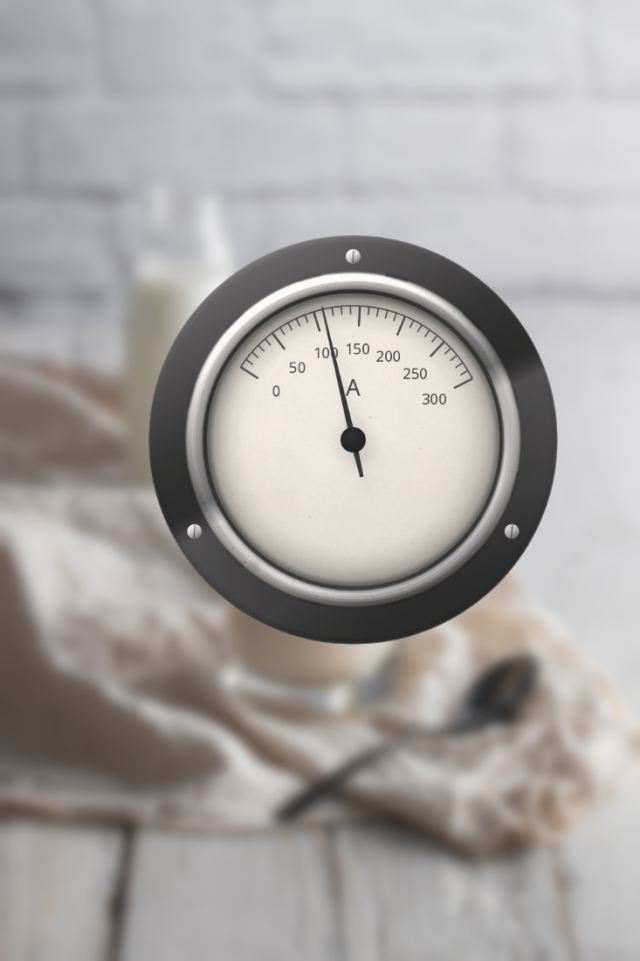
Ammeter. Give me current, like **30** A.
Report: **110** A
